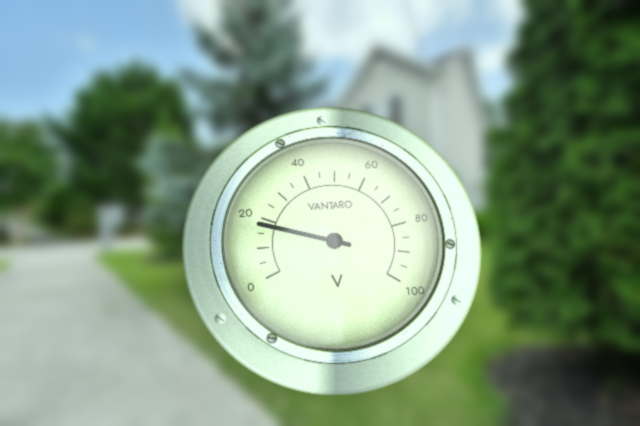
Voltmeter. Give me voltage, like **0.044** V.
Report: **17.5** V
